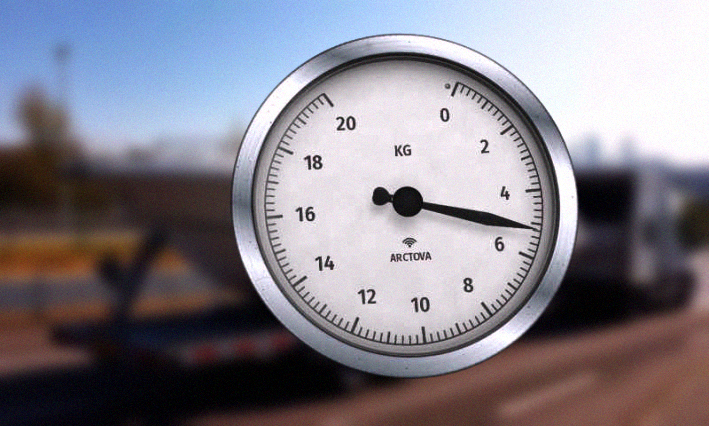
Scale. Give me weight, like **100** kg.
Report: **5.2** kg
